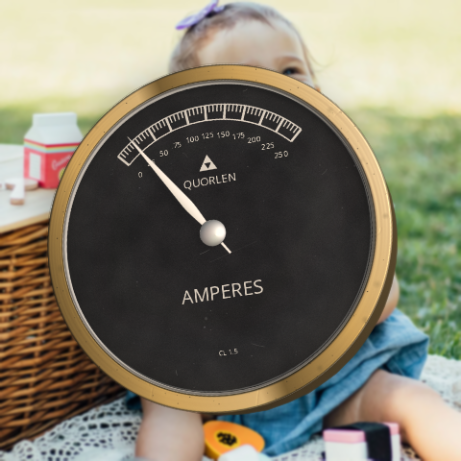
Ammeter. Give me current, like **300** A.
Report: **25** A
